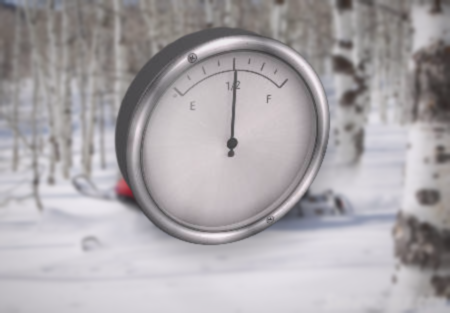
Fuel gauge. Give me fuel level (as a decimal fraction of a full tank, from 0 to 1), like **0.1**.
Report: **0.5**
